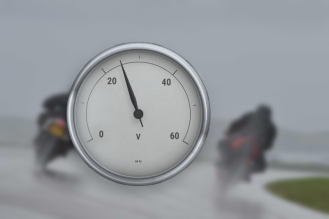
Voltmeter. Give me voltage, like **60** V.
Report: **25** V
